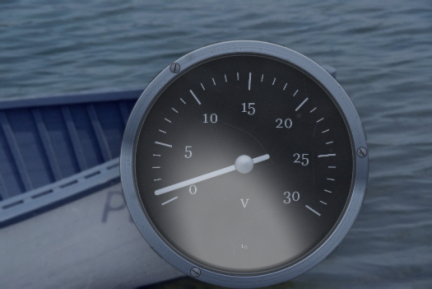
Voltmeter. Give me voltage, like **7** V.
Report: **1** V
